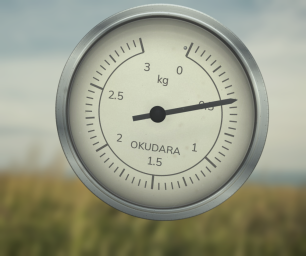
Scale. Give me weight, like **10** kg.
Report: **0.5** kg
